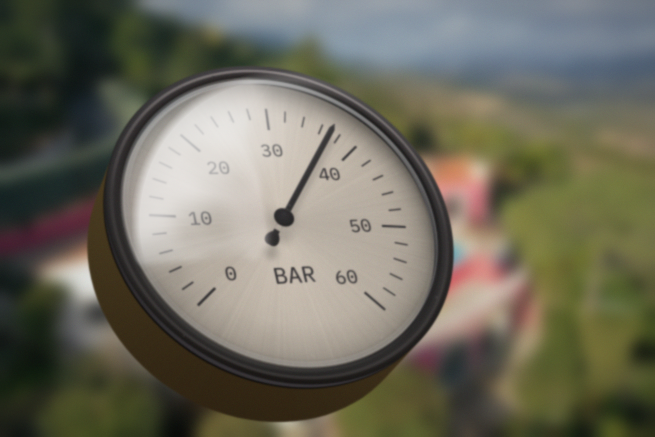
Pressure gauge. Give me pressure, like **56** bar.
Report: **37** bar
